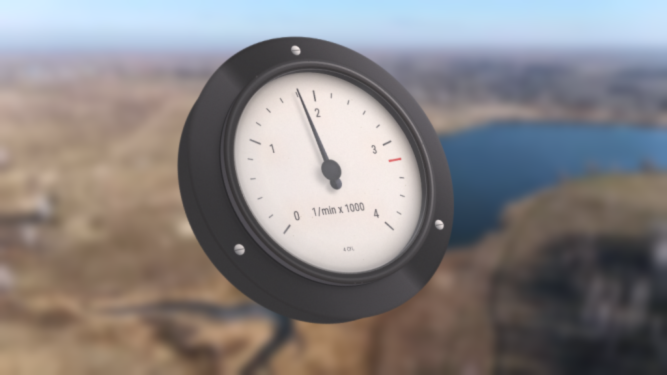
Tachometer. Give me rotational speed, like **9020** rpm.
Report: **1800** rpm
